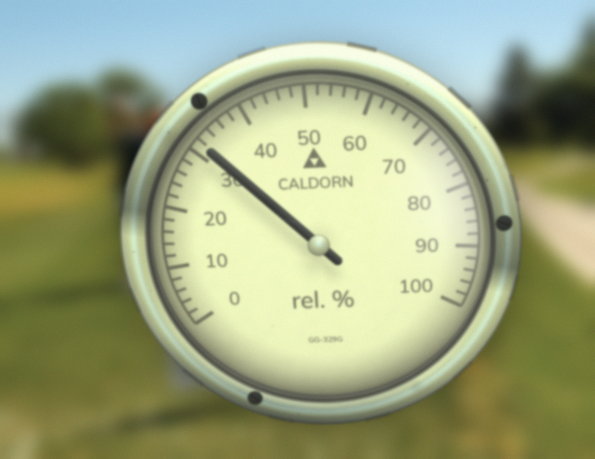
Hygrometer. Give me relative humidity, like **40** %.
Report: **32** %
